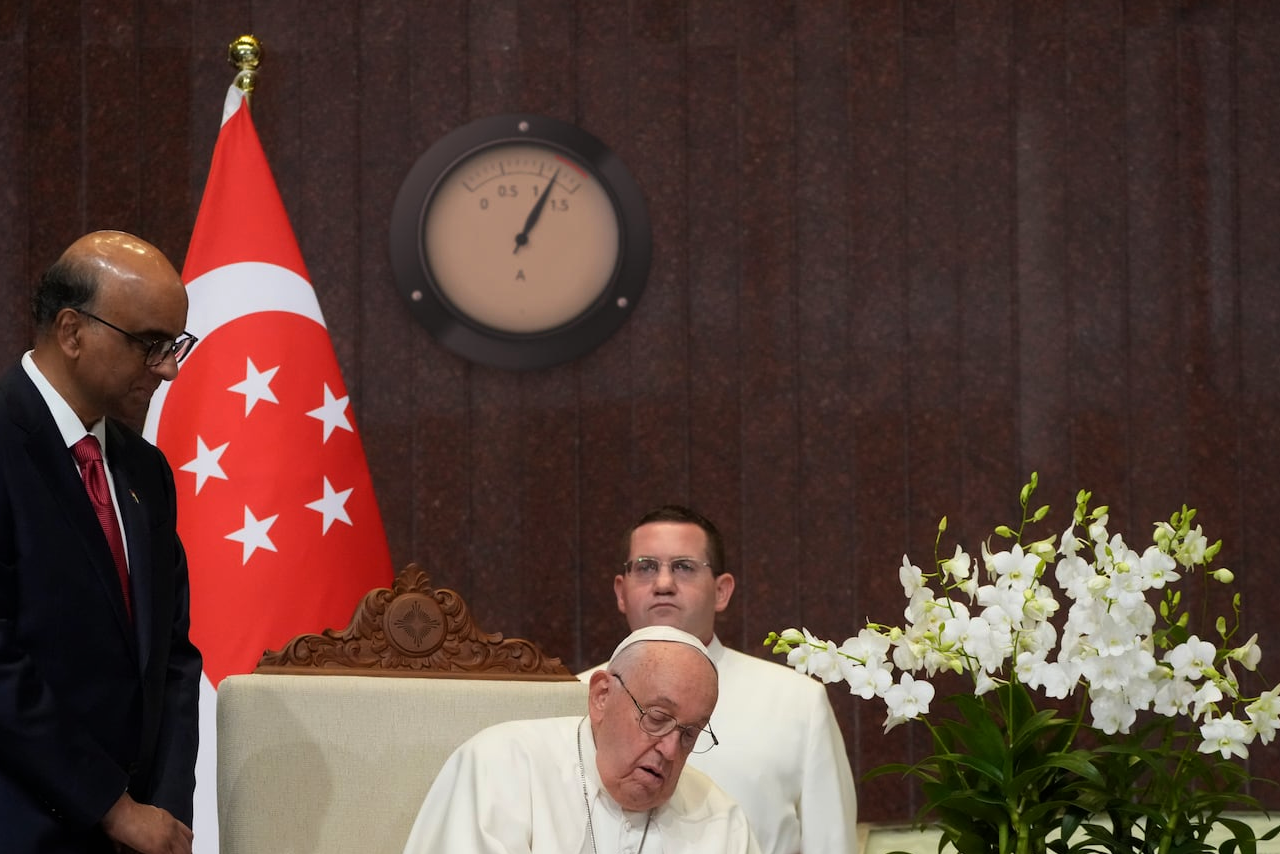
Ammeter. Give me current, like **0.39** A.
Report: **1.2** A
